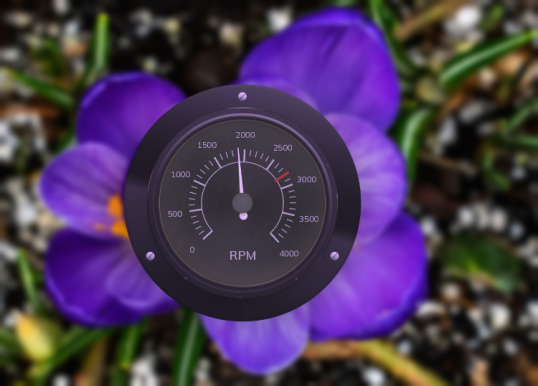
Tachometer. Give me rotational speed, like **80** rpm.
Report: **1900** rpm
